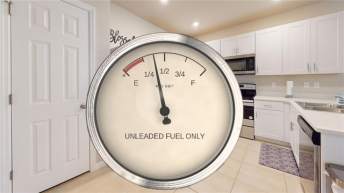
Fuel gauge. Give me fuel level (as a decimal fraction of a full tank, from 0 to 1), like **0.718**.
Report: **0.375**
